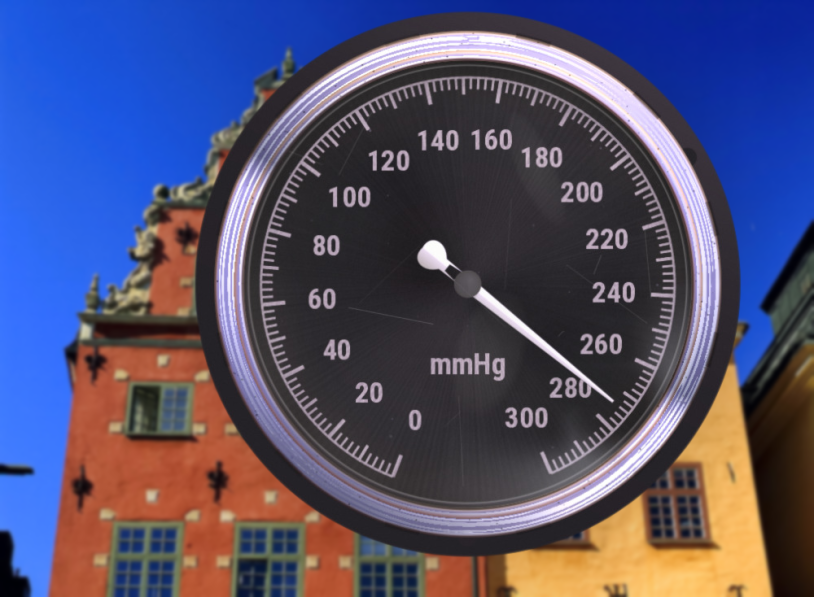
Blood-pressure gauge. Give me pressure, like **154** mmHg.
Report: **274** mmHg
